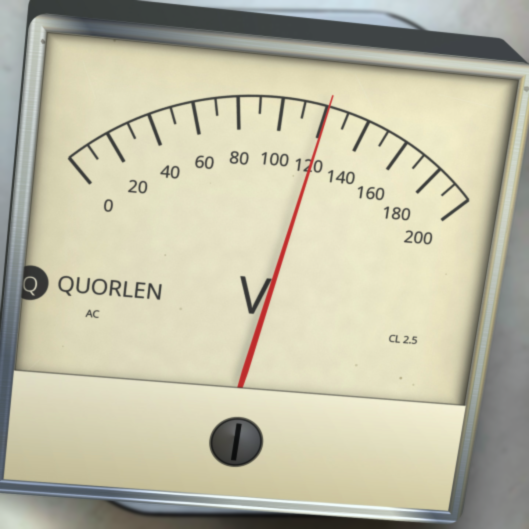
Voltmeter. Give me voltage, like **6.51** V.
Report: **120** V
